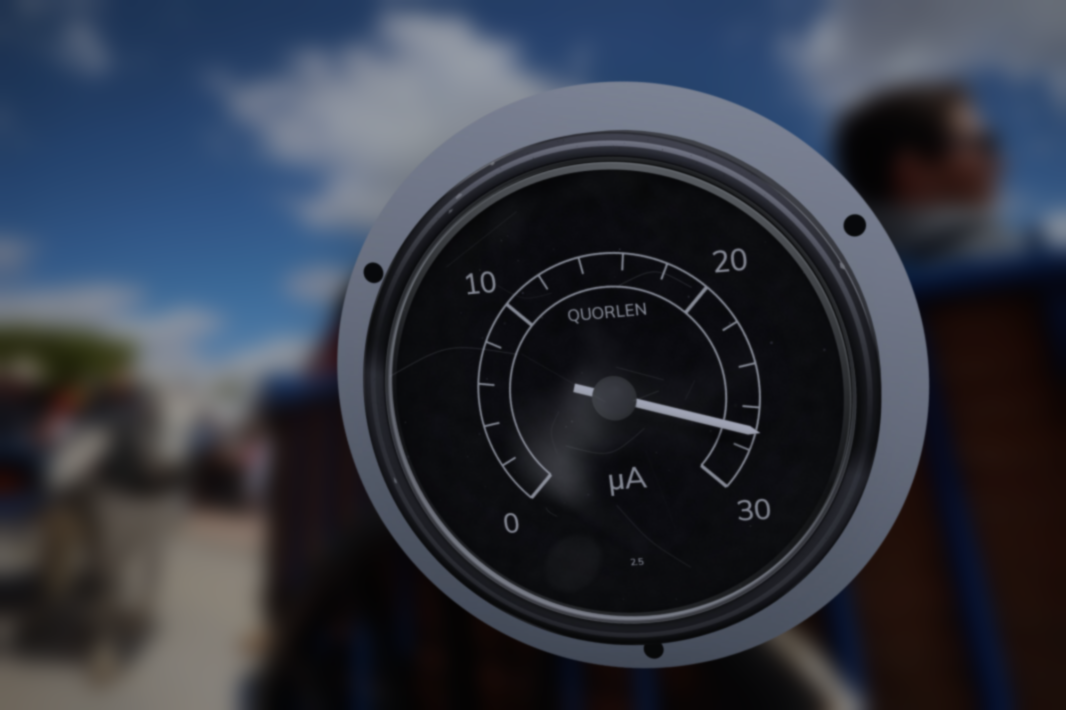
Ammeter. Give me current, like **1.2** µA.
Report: **27** µA
